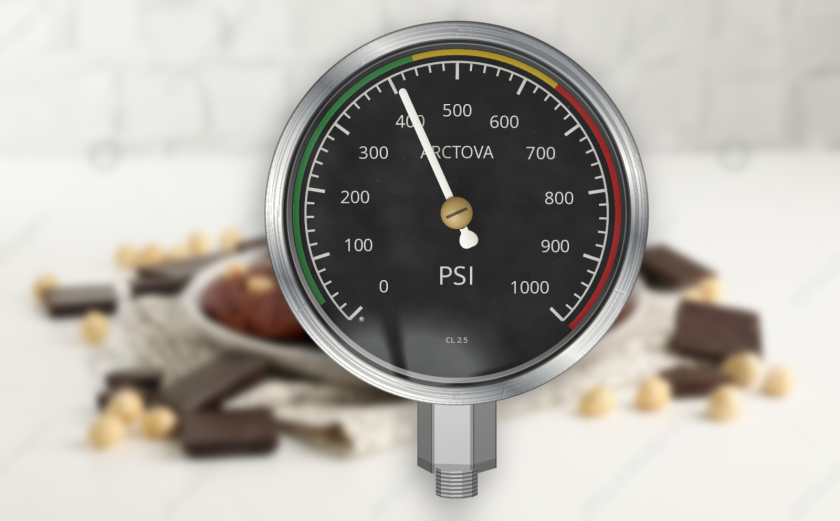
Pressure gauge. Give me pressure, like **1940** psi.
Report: **410** psi
